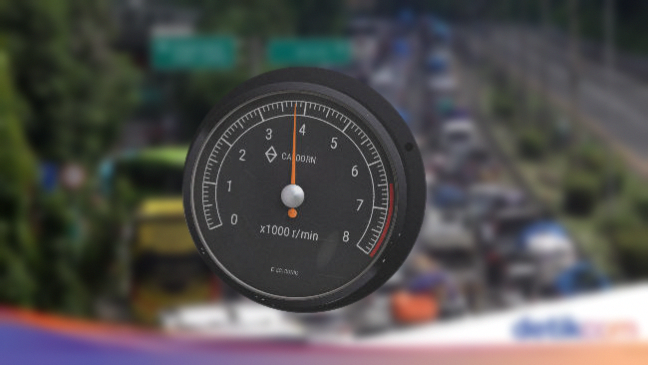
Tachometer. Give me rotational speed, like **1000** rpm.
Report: **3800** rpm
